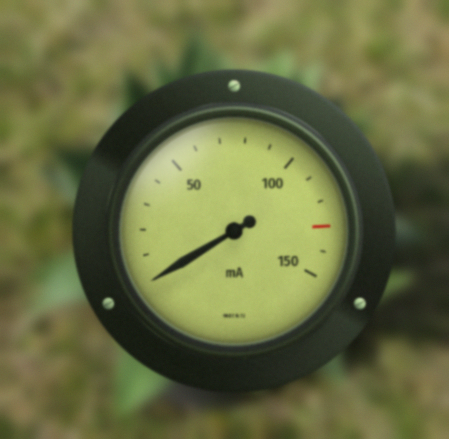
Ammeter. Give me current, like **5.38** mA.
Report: **0** mA
